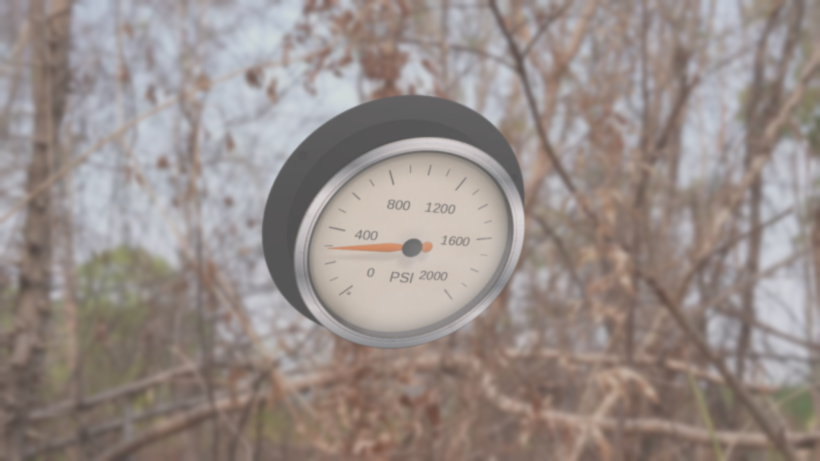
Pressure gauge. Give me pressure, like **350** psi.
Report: **300** psi
